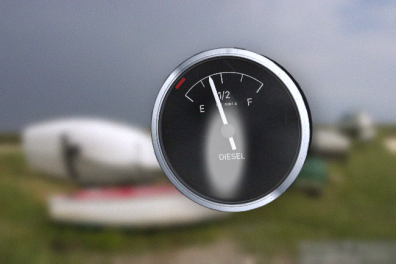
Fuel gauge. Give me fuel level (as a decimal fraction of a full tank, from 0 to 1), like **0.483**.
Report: **0.375**
